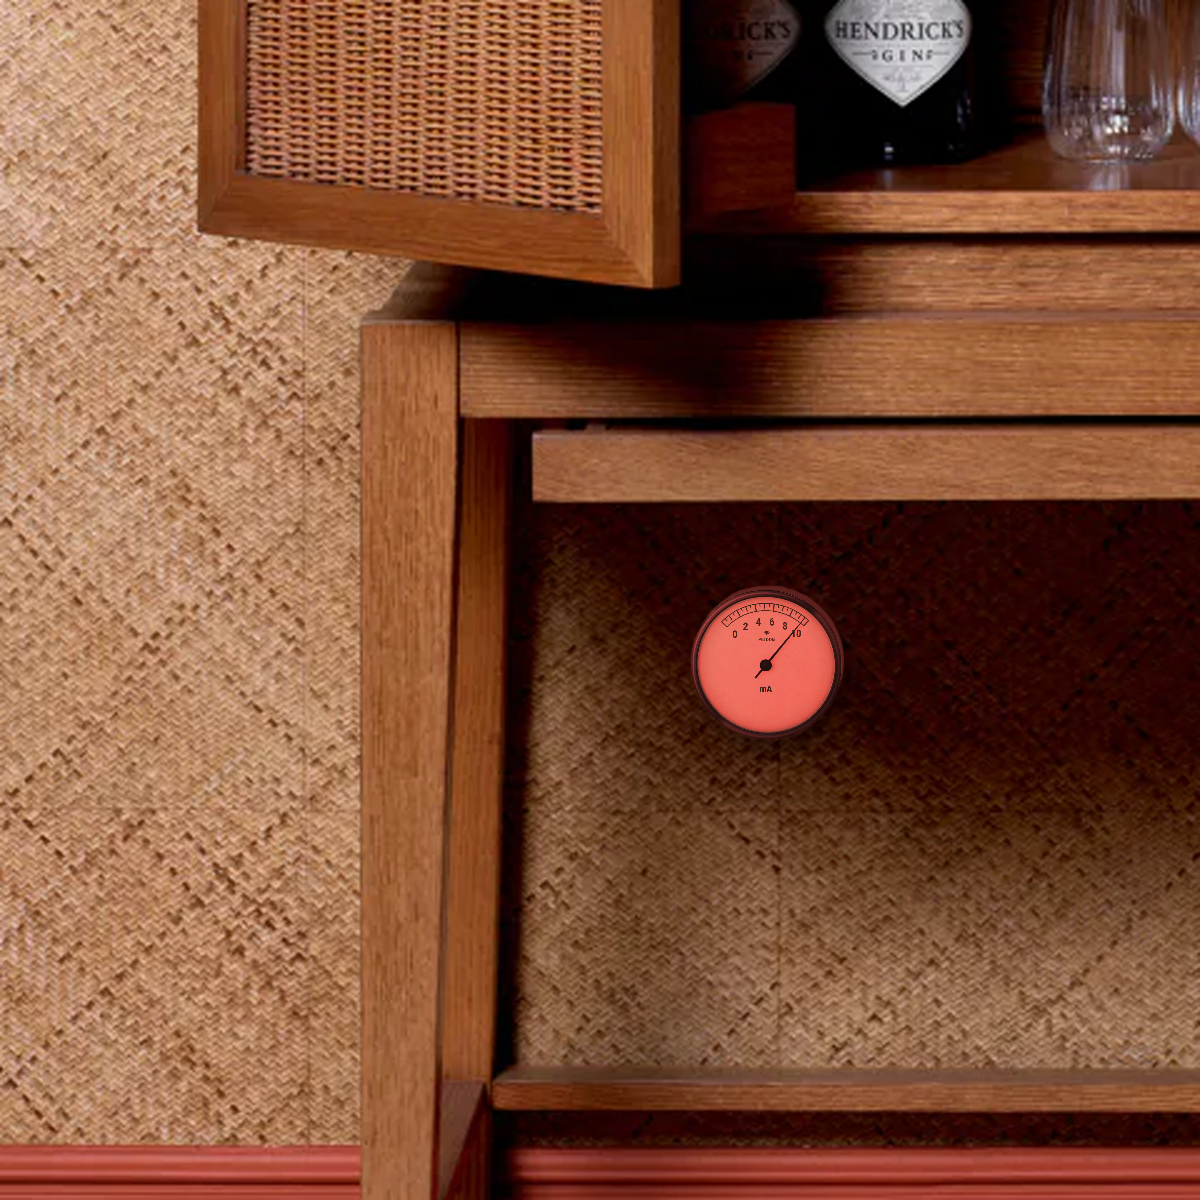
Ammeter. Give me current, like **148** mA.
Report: **9.5** mA
